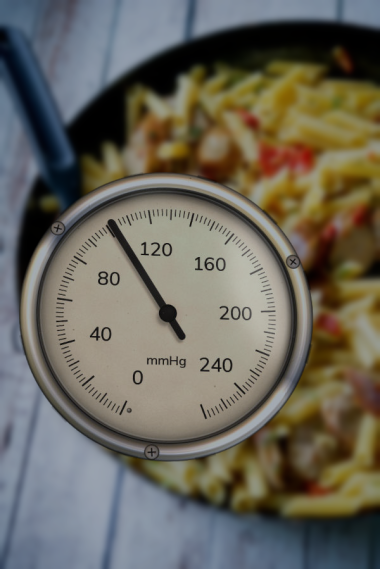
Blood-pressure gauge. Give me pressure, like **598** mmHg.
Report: **102** mmHg
